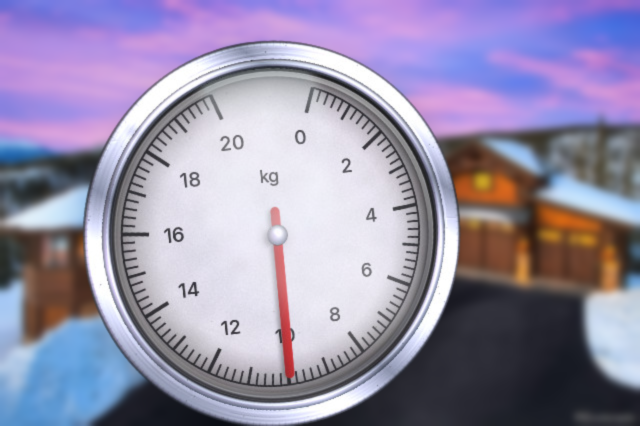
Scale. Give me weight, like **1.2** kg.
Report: **10** kg
